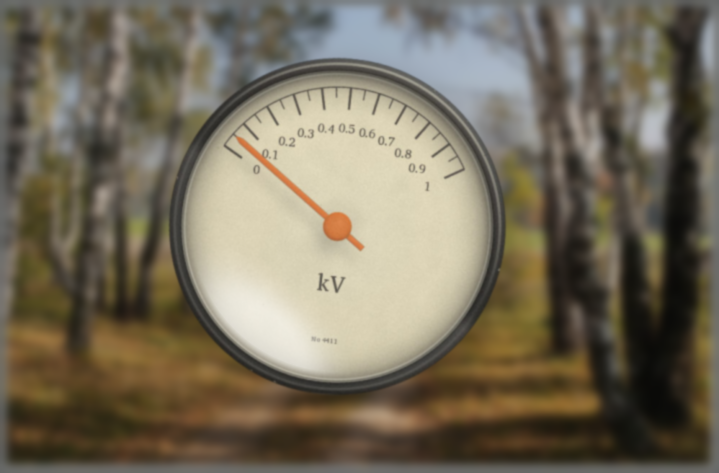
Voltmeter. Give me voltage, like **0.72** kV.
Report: **0.05** kV
